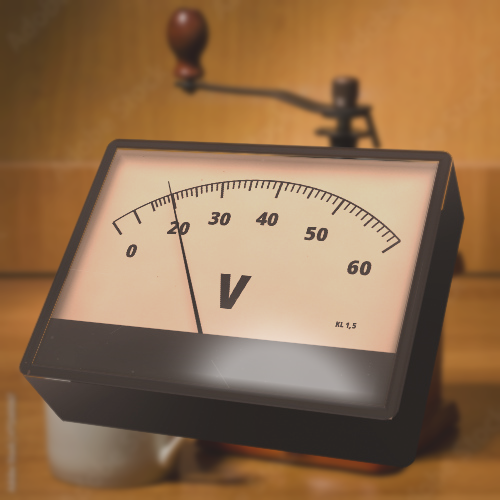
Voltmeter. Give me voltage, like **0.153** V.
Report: **20** V
